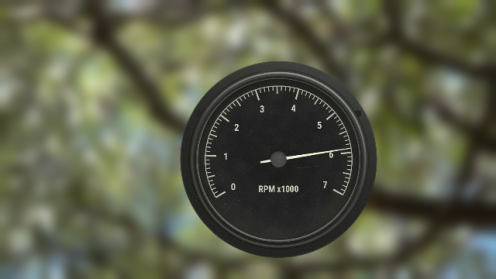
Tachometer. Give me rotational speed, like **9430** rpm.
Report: **5900** rpm
